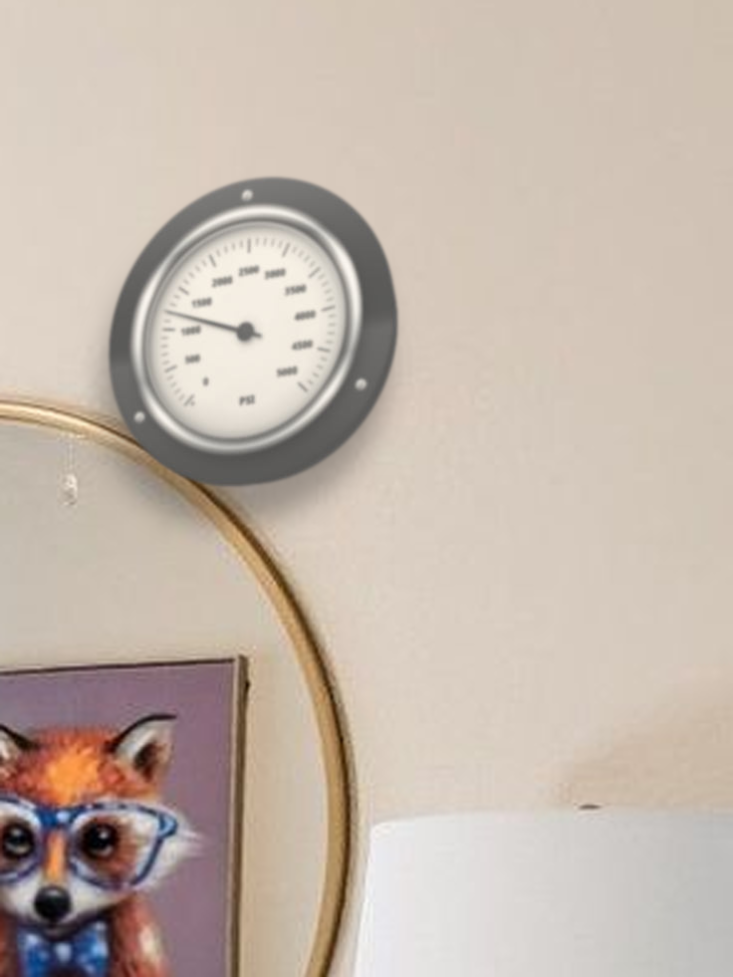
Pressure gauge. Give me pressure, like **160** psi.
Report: **1200** psi
